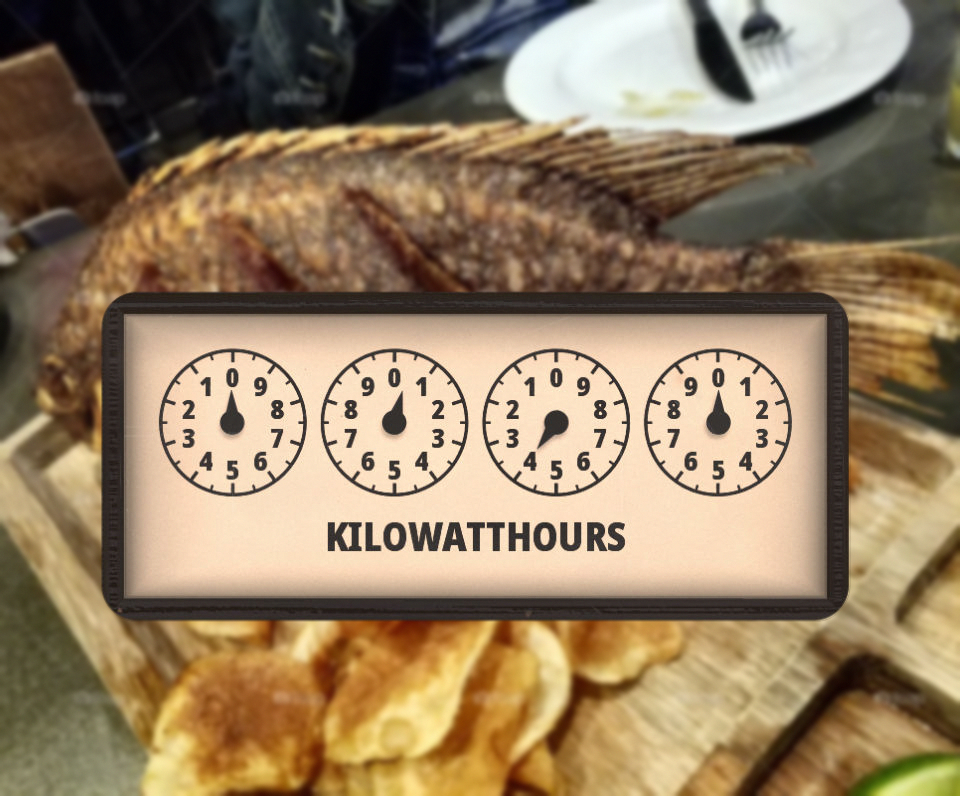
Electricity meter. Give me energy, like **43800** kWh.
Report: **40** kWh
